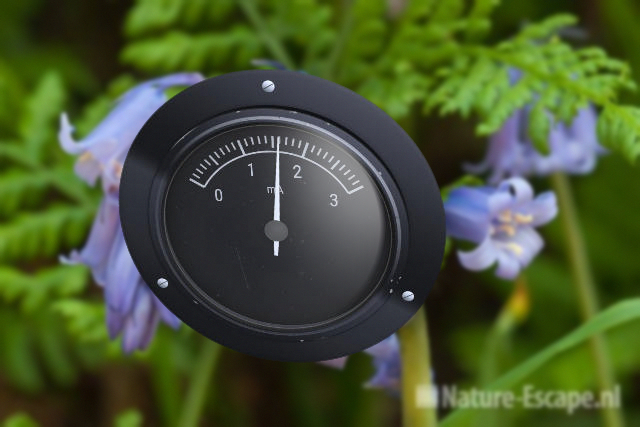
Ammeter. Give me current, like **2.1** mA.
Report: **1.6** mA
